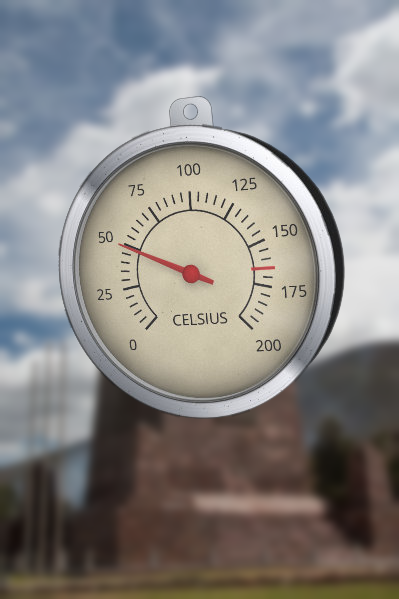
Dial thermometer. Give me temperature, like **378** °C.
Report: **50** °C
